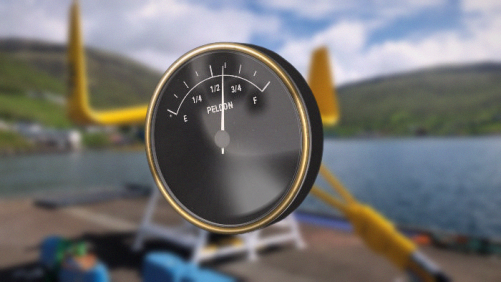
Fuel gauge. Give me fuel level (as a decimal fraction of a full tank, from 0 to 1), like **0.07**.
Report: **0.625**
